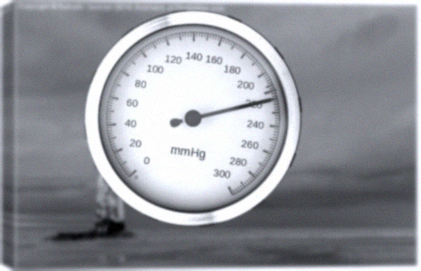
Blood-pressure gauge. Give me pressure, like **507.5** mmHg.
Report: **220** mmHg
